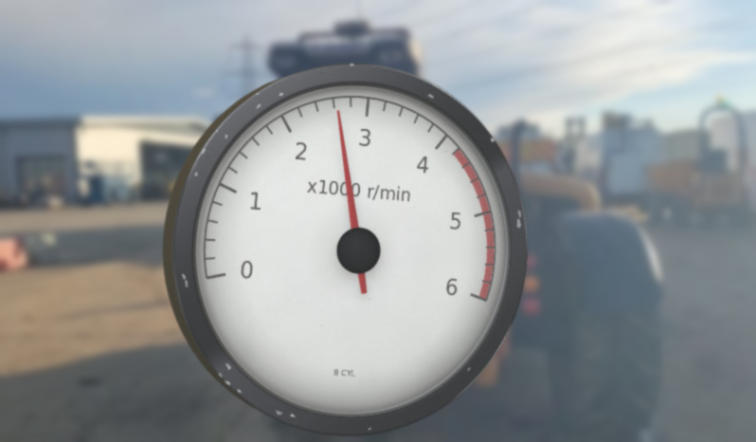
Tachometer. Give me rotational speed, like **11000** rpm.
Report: **2600** rpm
